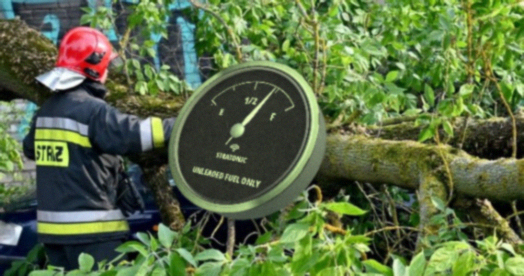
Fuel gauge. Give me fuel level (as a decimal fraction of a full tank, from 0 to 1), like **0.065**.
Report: **0.75**
